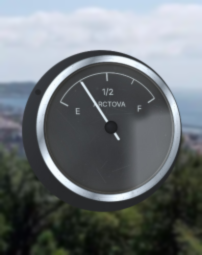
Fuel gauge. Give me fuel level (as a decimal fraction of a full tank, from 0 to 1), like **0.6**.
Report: **0.25**
